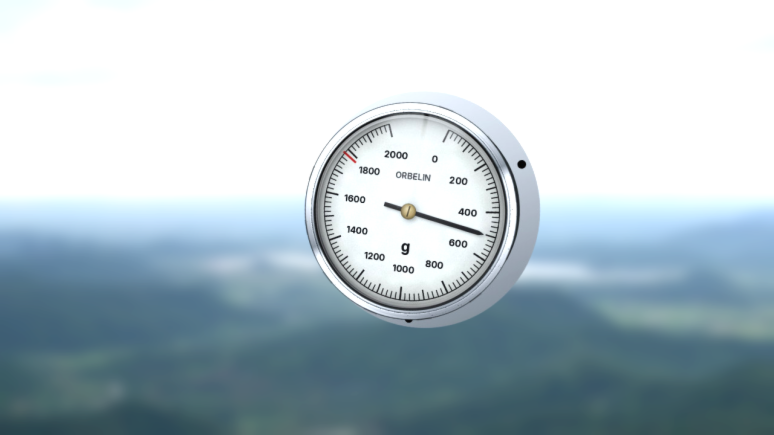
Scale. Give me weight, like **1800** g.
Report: **500** g
